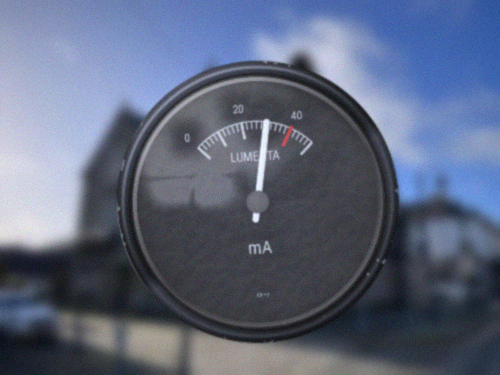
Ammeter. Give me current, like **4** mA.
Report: **30** mA
